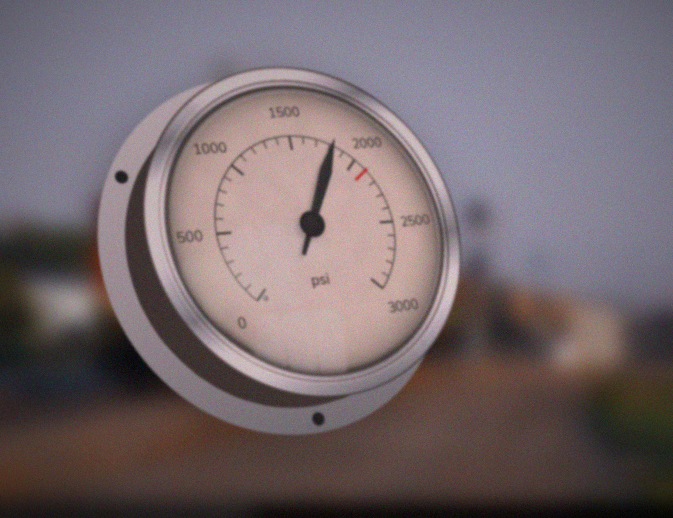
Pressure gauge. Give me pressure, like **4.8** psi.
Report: **1800** psi
